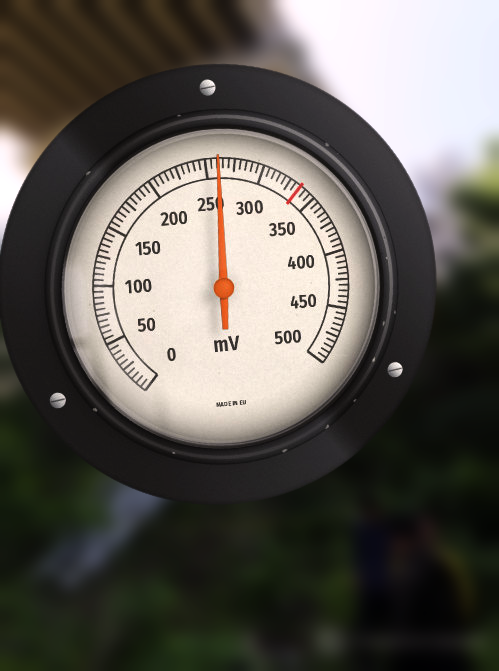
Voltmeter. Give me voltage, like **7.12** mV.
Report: **260** mV
